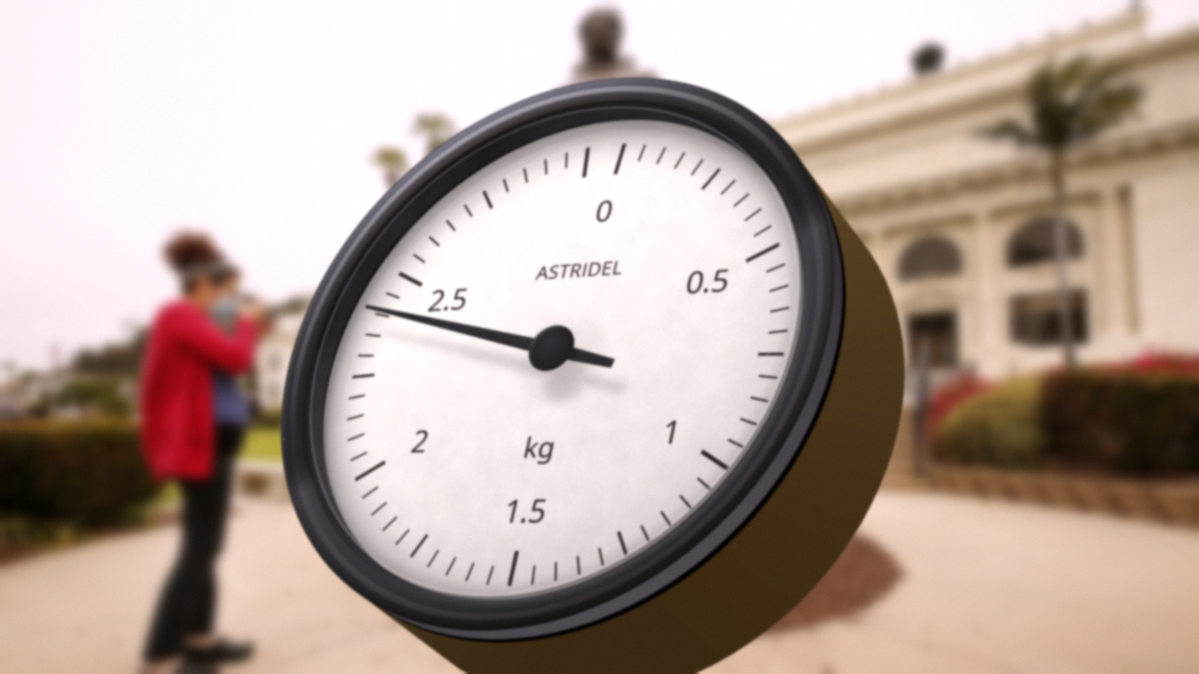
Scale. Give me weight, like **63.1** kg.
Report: **2.4** kg
